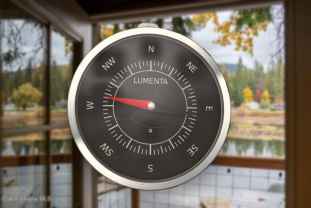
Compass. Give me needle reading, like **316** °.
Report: **280** °
